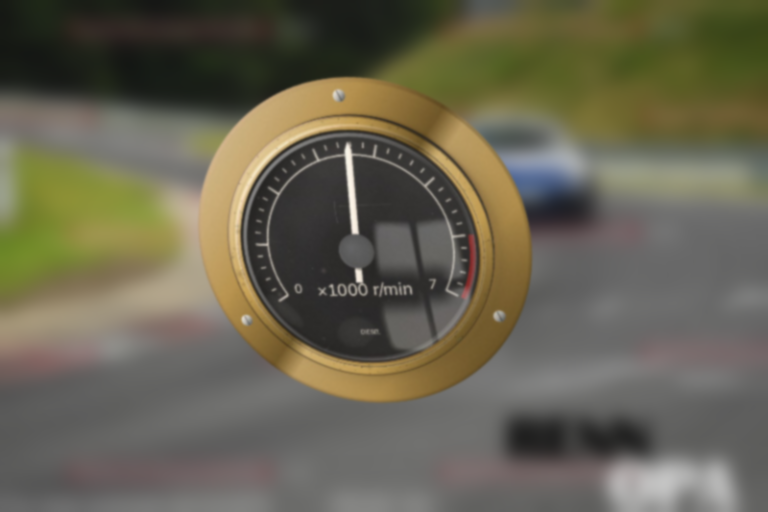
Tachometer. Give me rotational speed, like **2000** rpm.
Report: **3600** rpm
